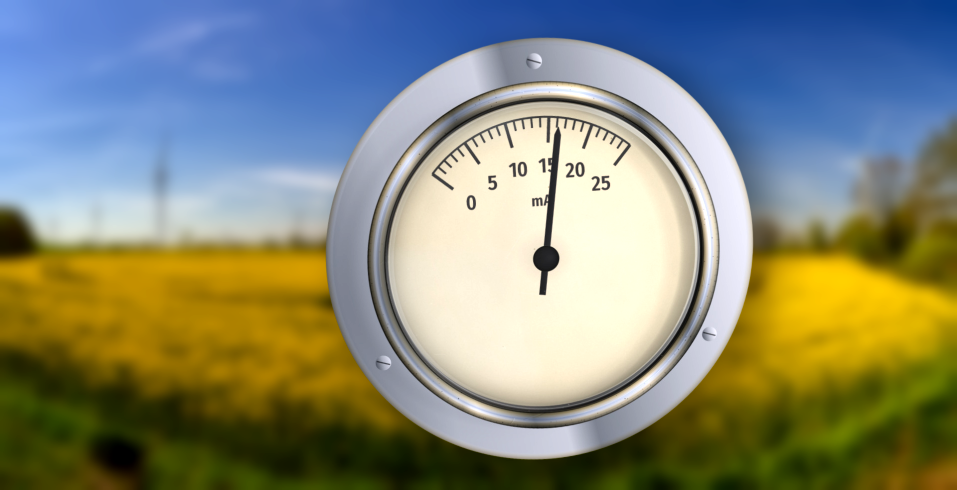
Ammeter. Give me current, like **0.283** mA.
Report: **16** mA
